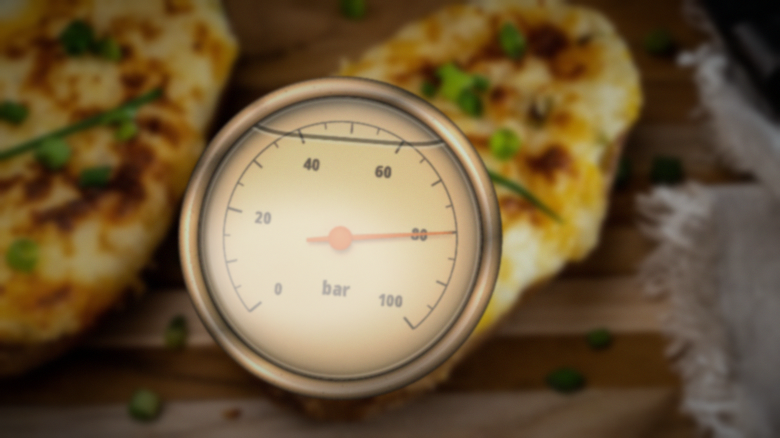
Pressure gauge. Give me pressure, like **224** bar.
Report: **80** bar
